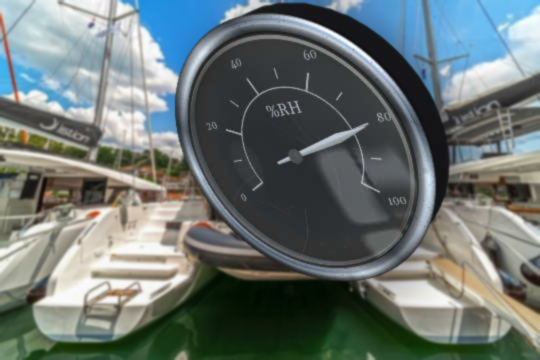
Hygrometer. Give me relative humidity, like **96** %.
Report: **80** %
